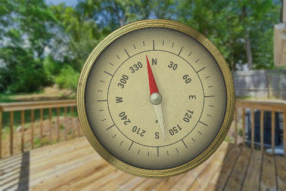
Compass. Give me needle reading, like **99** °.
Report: **350** °
